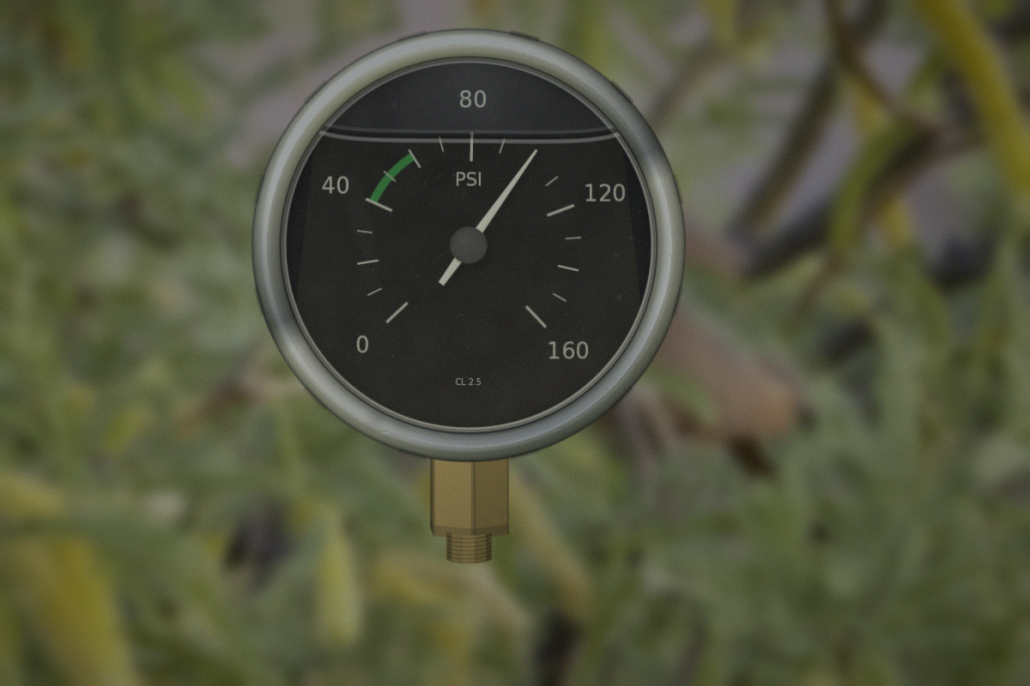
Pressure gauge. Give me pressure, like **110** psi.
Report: **100** psi
